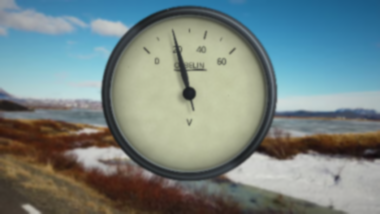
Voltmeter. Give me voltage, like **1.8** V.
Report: **20** V
